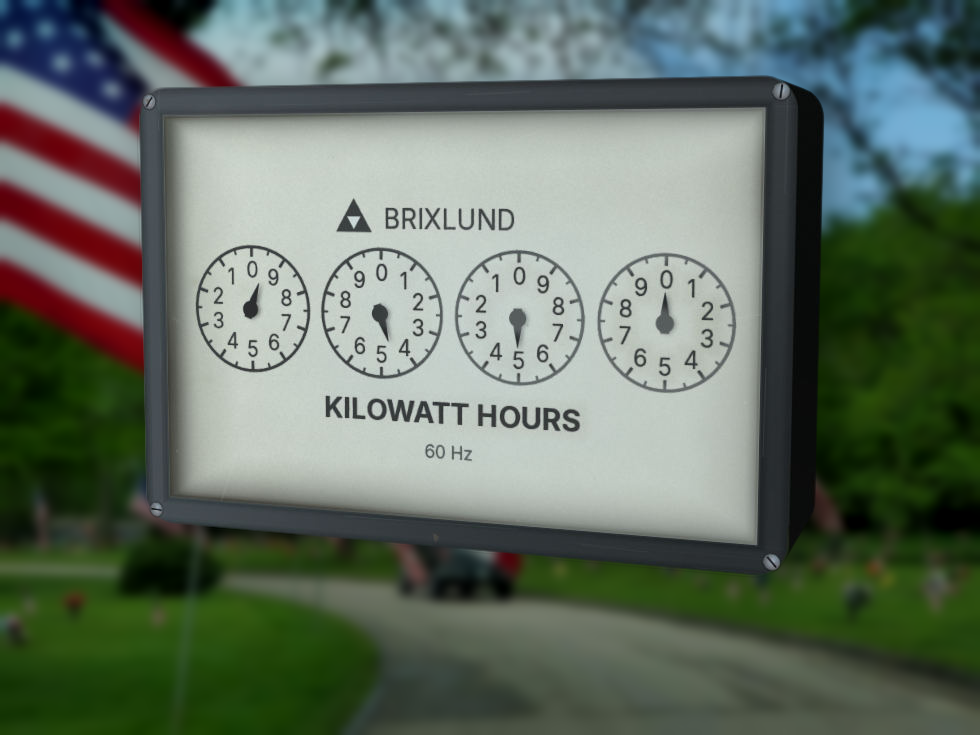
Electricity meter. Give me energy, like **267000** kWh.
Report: **9450** kWh
